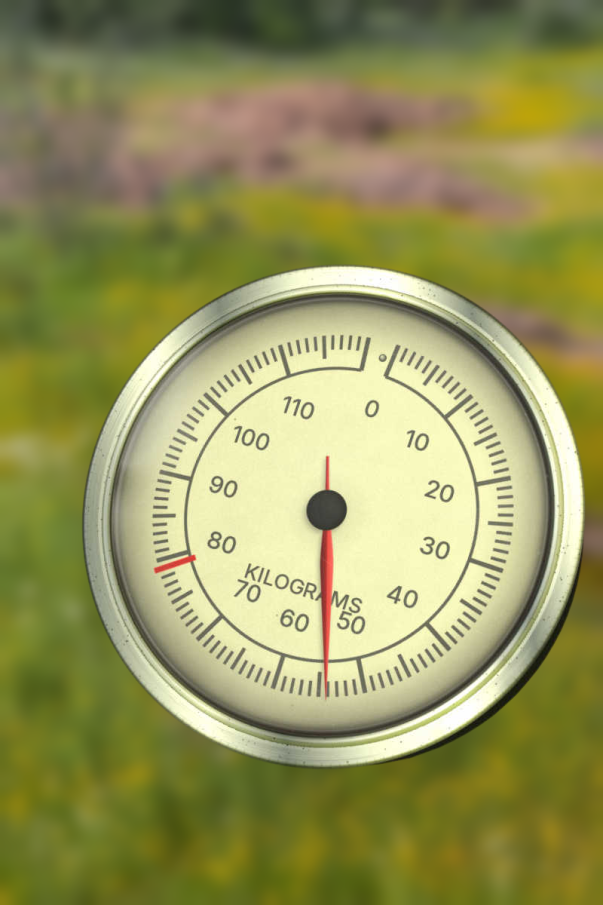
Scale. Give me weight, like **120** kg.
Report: **54** kg
